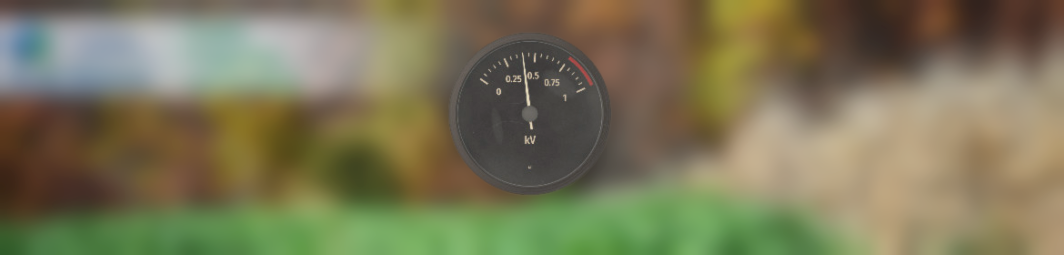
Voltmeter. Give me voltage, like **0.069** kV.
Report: **0.4** kV
